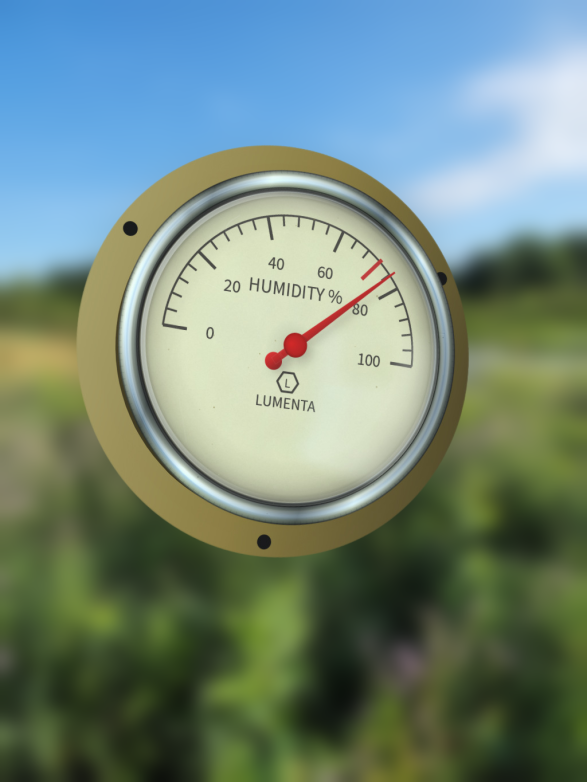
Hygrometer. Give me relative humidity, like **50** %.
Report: **76** %
